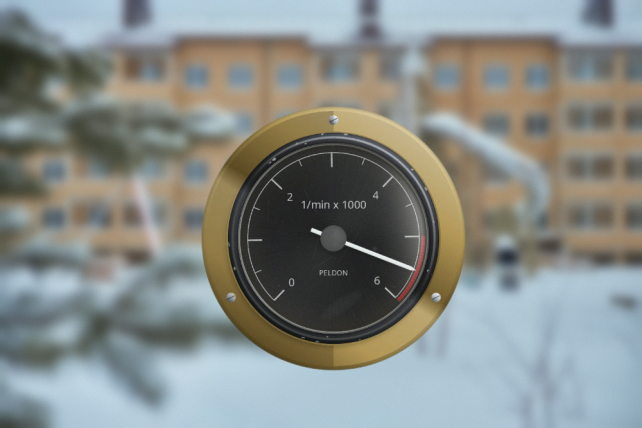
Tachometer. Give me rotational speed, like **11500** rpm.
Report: **5500** rpm
